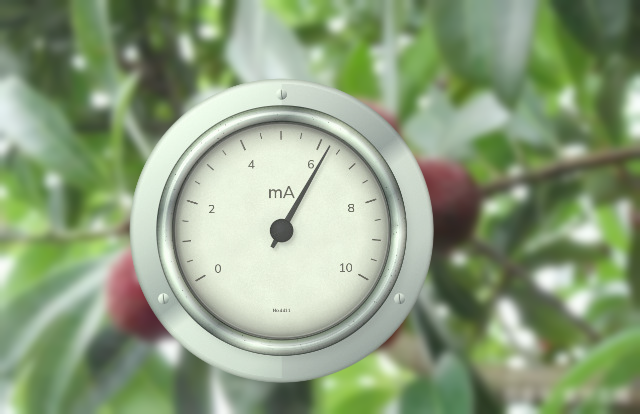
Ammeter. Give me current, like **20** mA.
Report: **6.25** mA
